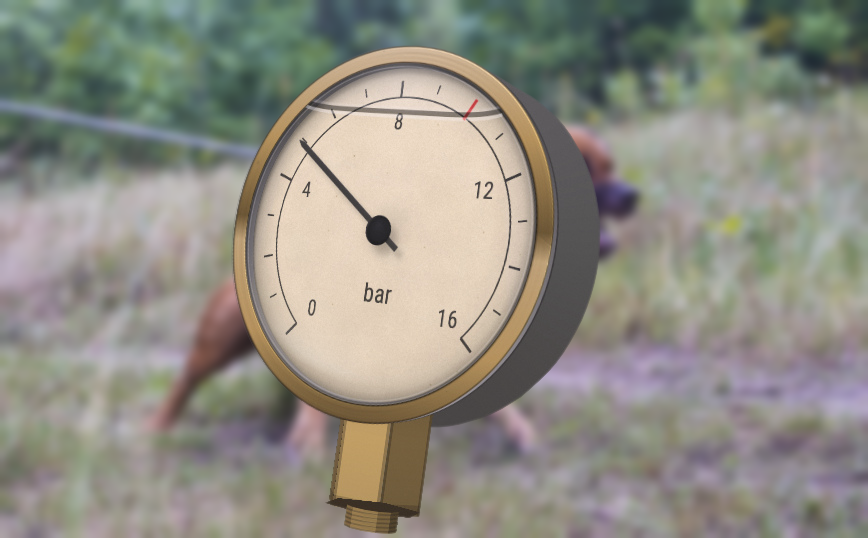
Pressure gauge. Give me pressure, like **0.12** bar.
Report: **5** bar
